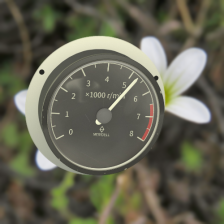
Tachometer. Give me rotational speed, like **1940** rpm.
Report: **5250** rpm
